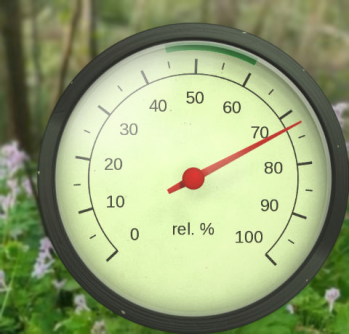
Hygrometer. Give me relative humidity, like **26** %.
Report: **72.5** %
